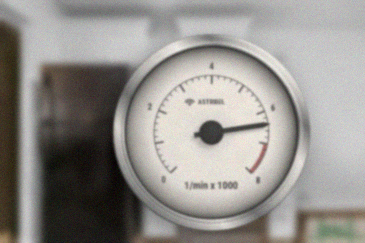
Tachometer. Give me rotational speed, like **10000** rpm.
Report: **6400** rpm
